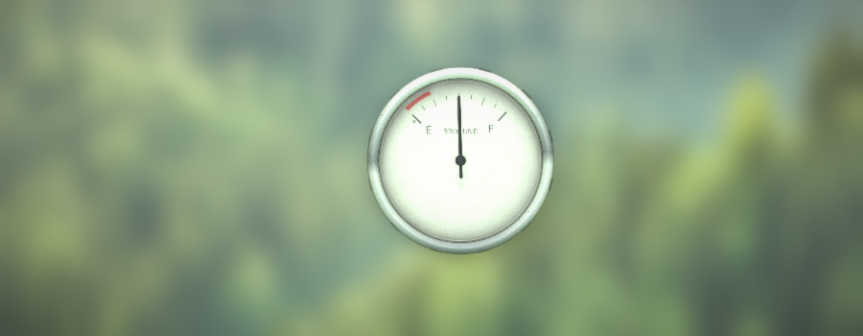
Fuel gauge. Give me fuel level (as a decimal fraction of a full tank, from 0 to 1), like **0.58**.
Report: **0.5**
